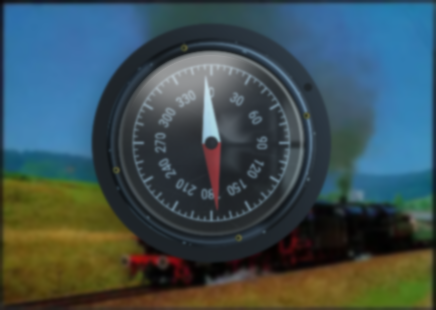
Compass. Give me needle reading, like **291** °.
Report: **175** °
